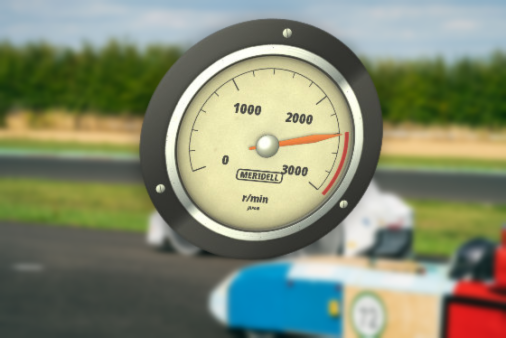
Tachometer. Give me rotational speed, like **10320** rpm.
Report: **2400** rpm
